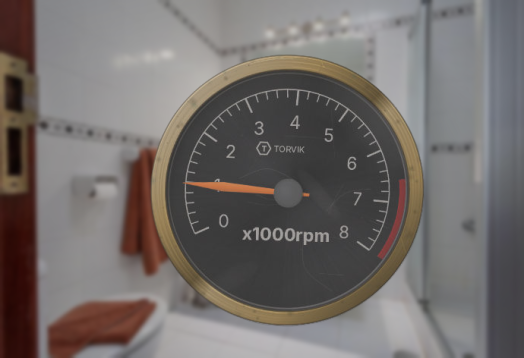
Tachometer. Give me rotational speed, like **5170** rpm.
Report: **1000** rpm
